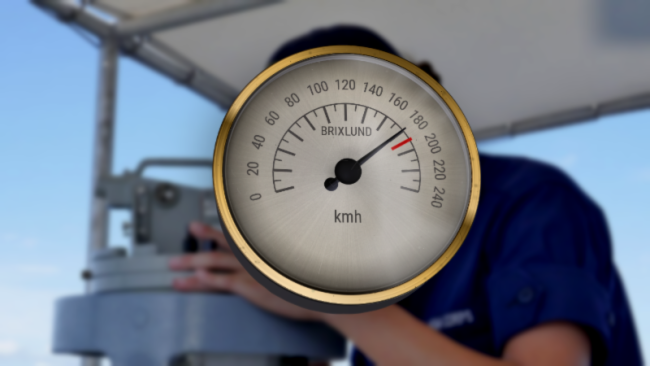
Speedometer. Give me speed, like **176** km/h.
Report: **180** km/h
